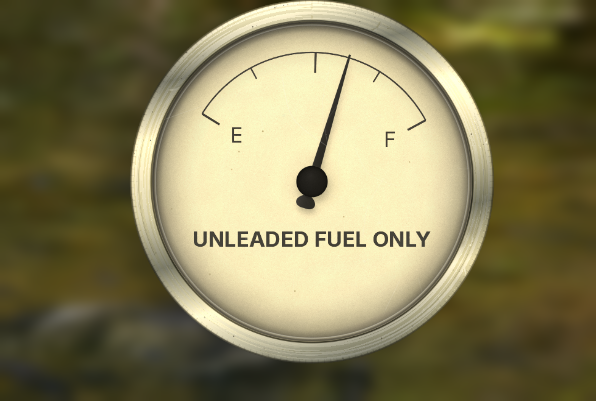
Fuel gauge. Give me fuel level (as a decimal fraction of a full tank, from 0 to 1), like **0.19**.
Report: **0.625**
